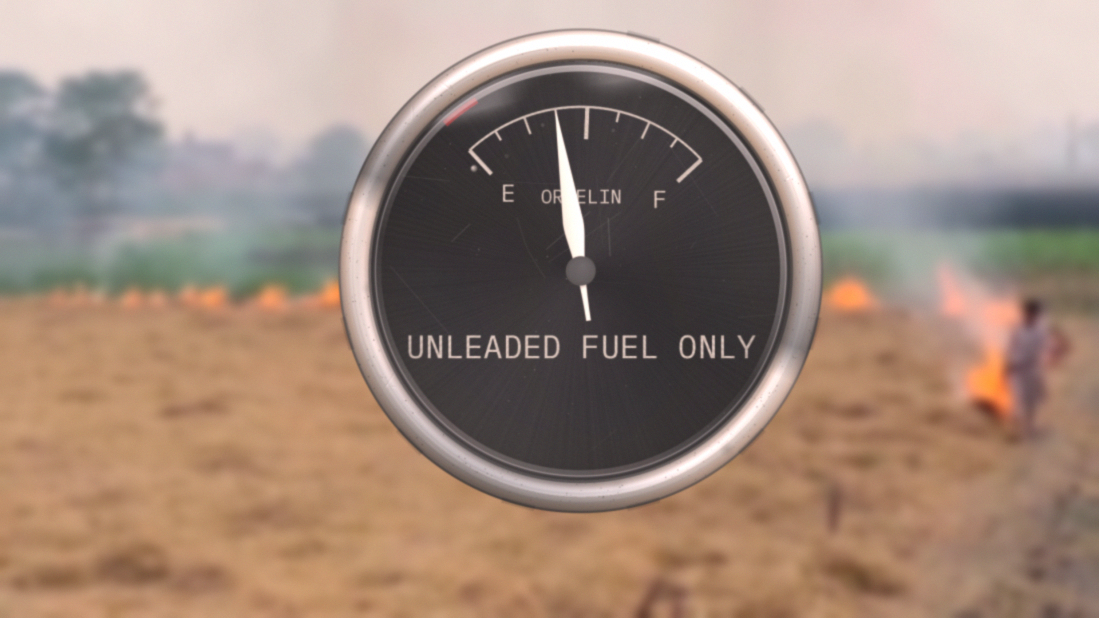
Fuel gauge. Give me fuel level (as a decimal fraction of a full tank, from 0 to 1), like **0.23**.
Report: **0.375**
